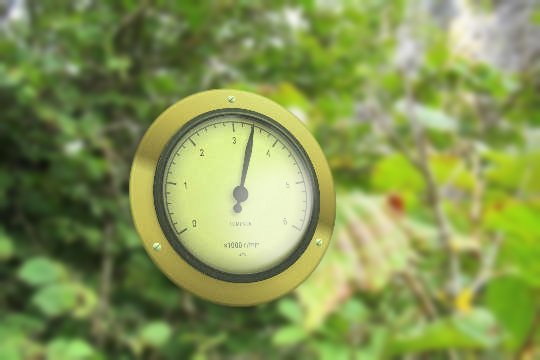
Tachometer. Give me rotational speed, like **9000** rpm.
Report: **3400** rpm
